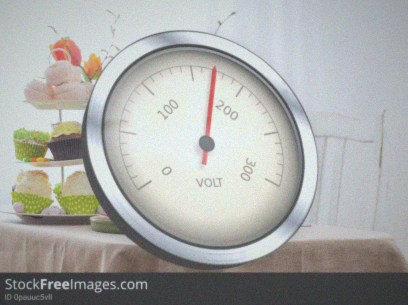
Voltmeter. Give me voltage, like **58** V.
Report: **170** V
